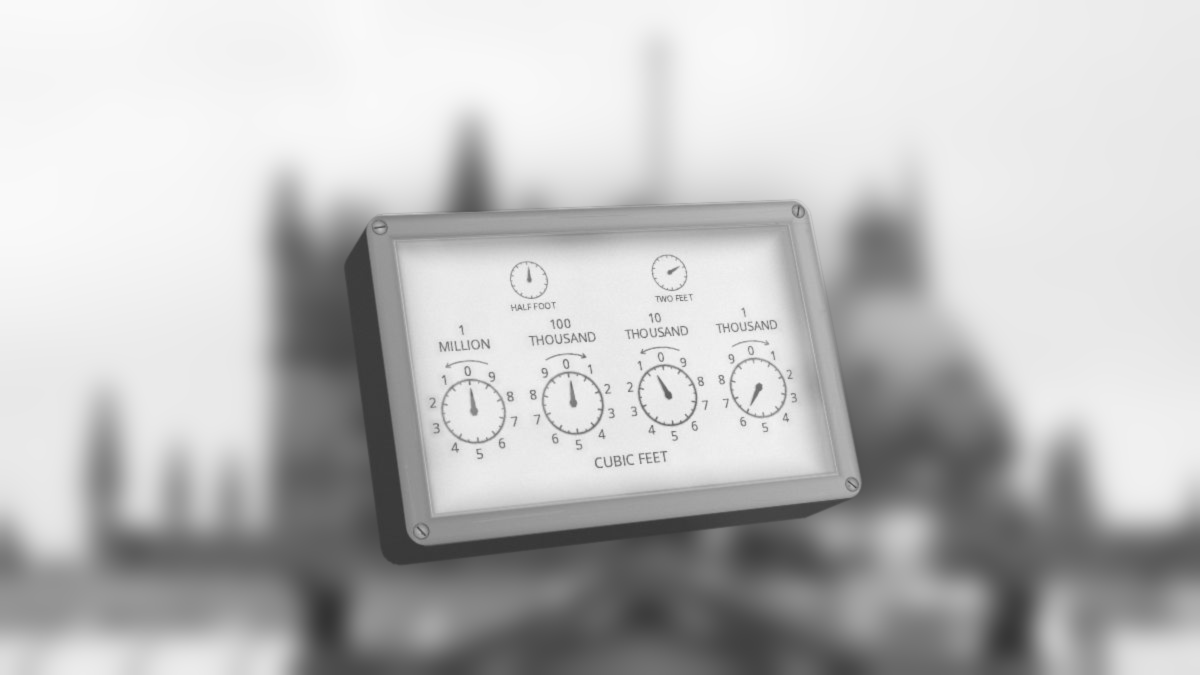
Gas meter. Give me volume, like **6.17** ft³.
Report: **600** ft³
